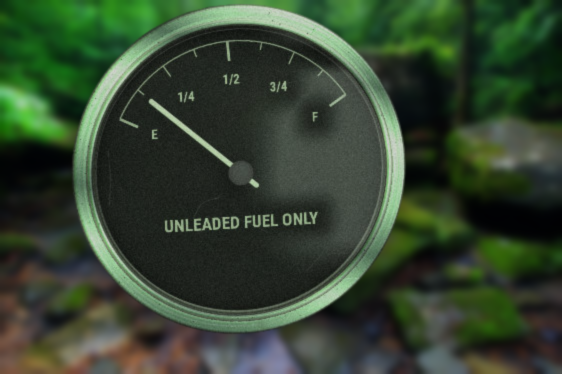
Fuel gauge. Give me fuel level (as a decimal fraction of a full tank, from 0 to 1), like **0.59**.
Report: **0.125**
